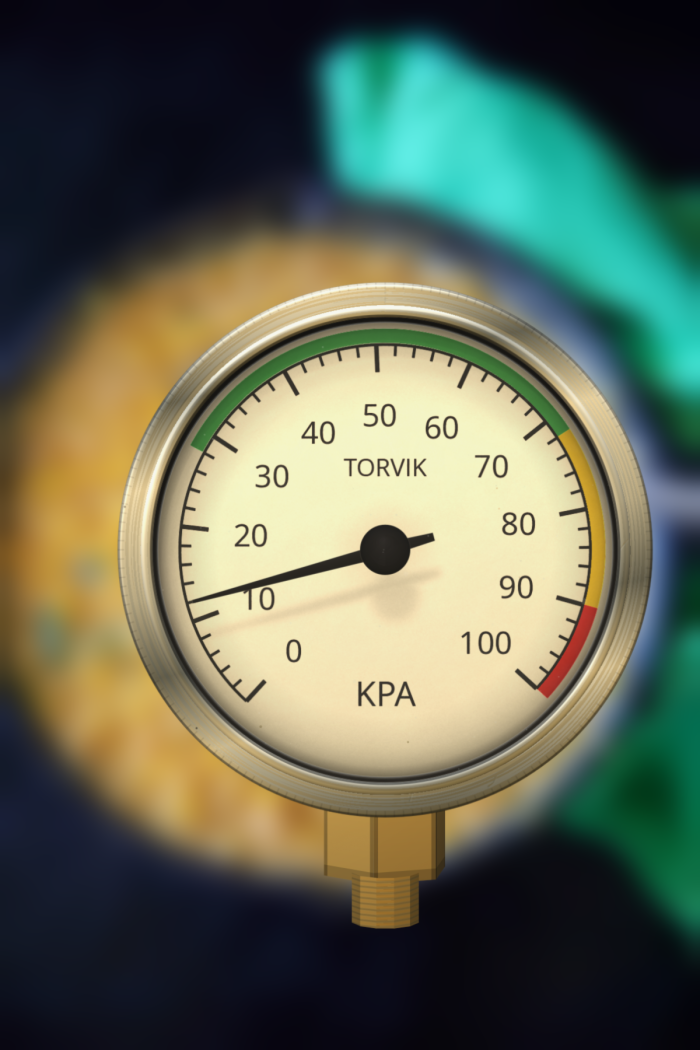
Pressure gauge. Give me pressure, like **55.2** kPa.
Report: **12** kPa
